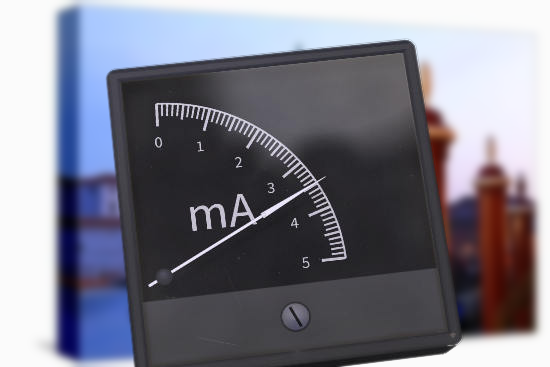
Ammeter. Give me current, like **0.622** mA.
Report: **3.5** mA
